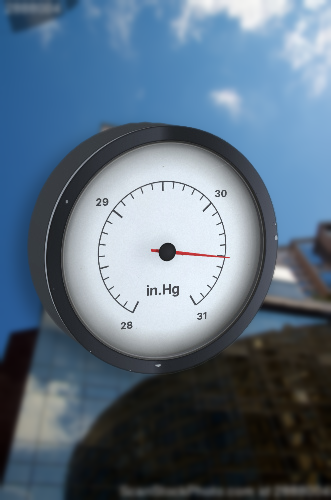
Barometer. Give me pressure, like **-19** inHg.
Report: **30.5** inHg
